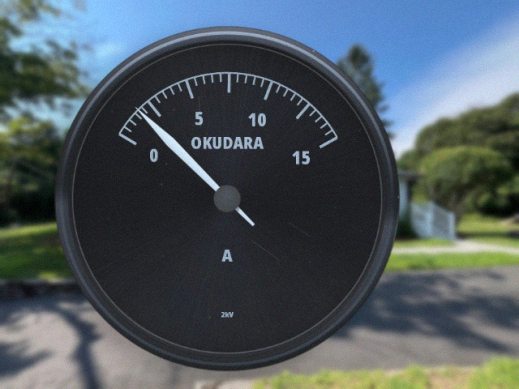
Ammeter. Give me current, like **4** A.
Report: **1.75** A
